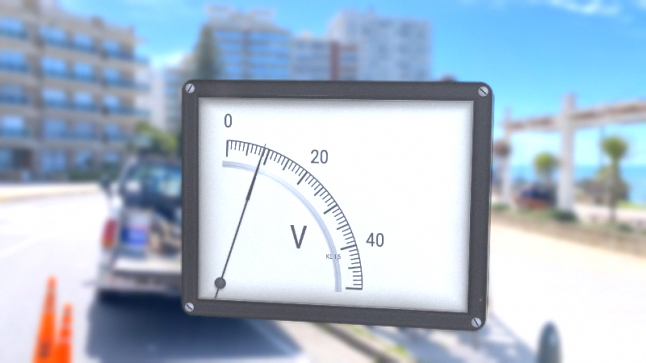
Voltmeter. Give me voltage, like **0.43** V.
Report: **9** V
